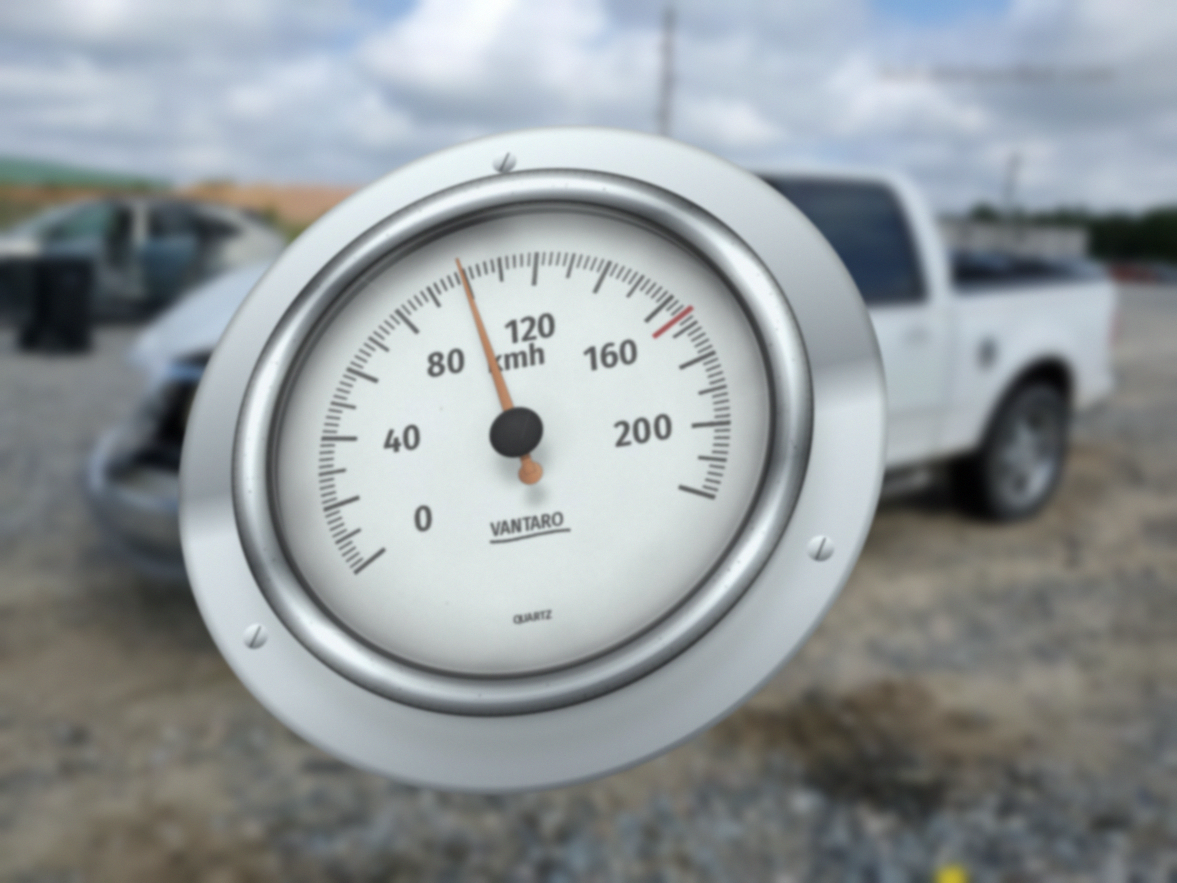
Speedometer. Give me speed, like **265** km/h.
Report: **100** km/h
